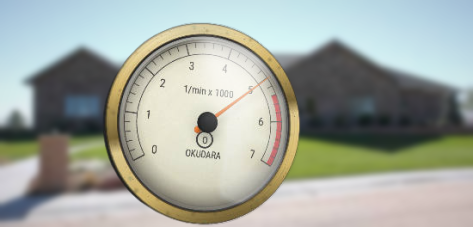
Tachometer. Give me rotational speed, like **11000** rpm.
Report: **5000** rpm
